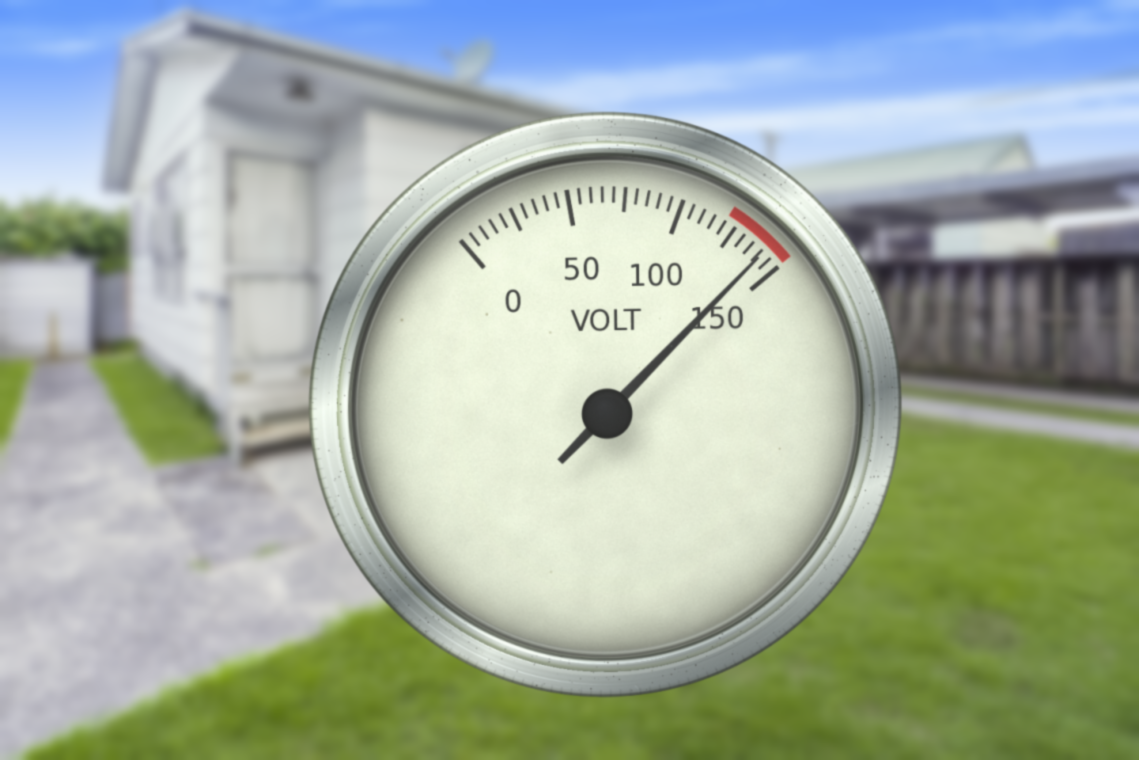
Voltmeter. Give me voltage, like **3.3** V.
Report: **140** V
